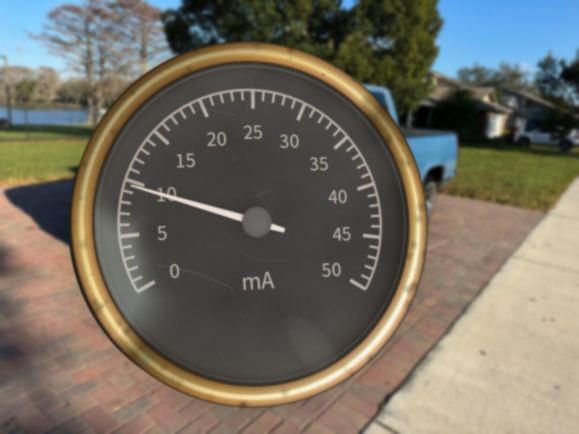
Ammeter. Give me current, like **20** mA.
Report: **9.5** mA
